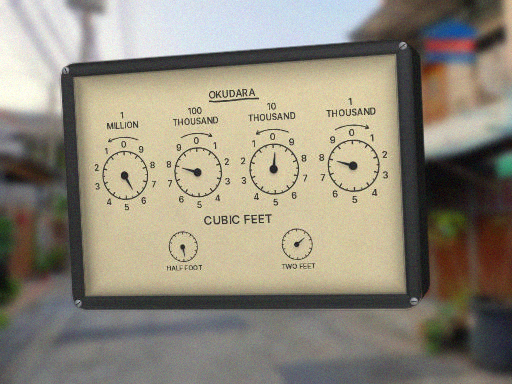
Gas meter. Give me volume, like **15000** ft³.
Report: **579800** ft³
